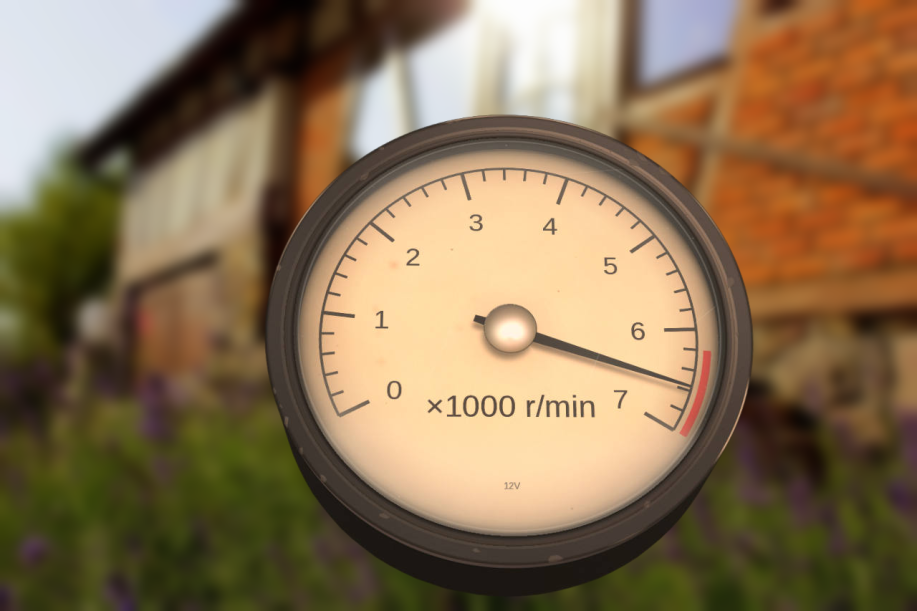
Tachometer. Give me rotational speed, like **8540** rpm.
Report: **6600** rpm
